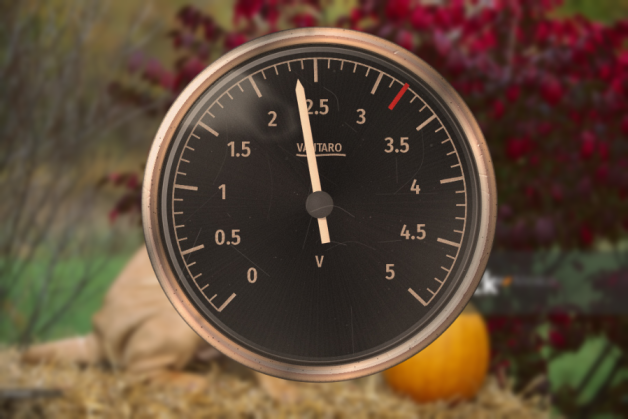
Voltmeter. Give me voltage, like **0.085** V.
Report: **2.35** V
